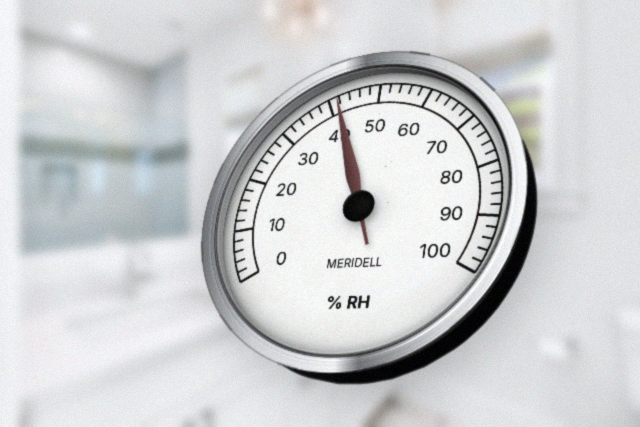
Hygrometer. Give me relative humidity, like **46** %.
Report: **42** %
